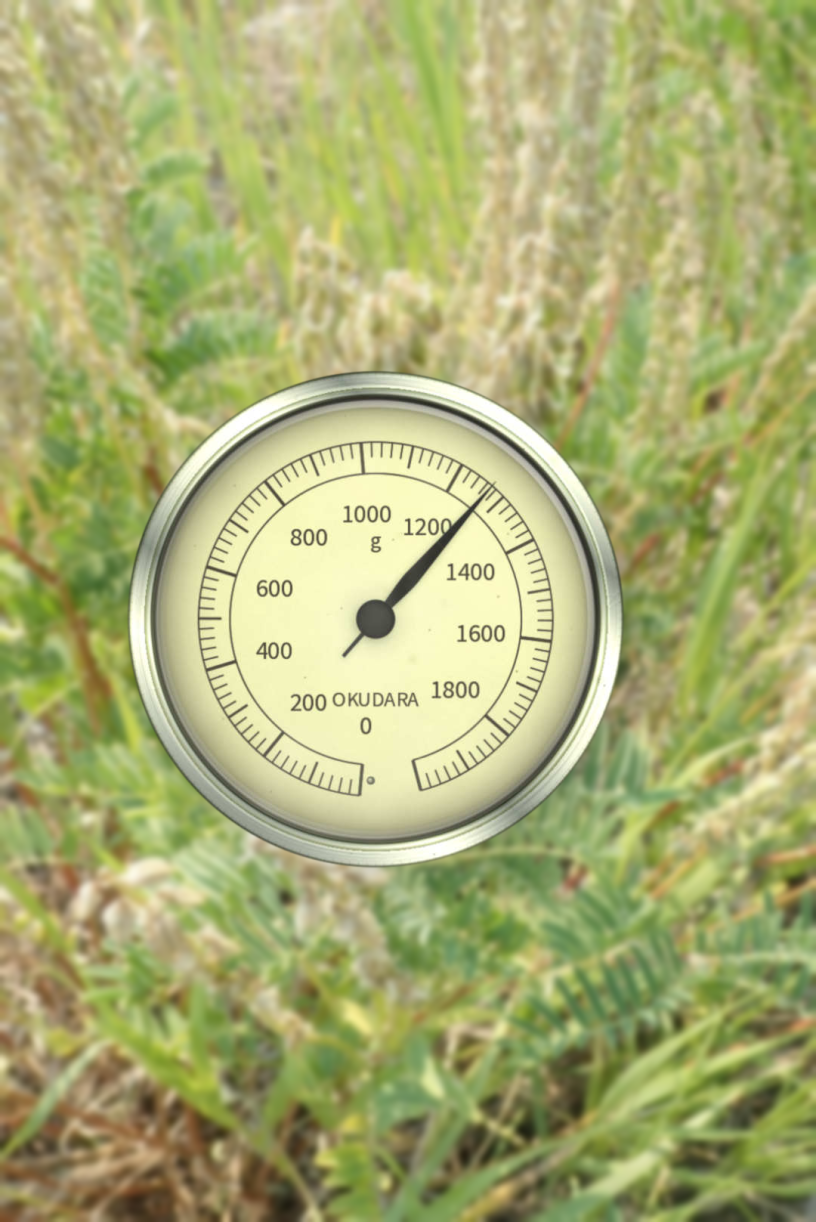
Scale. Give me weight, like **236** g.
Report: **1270** g
